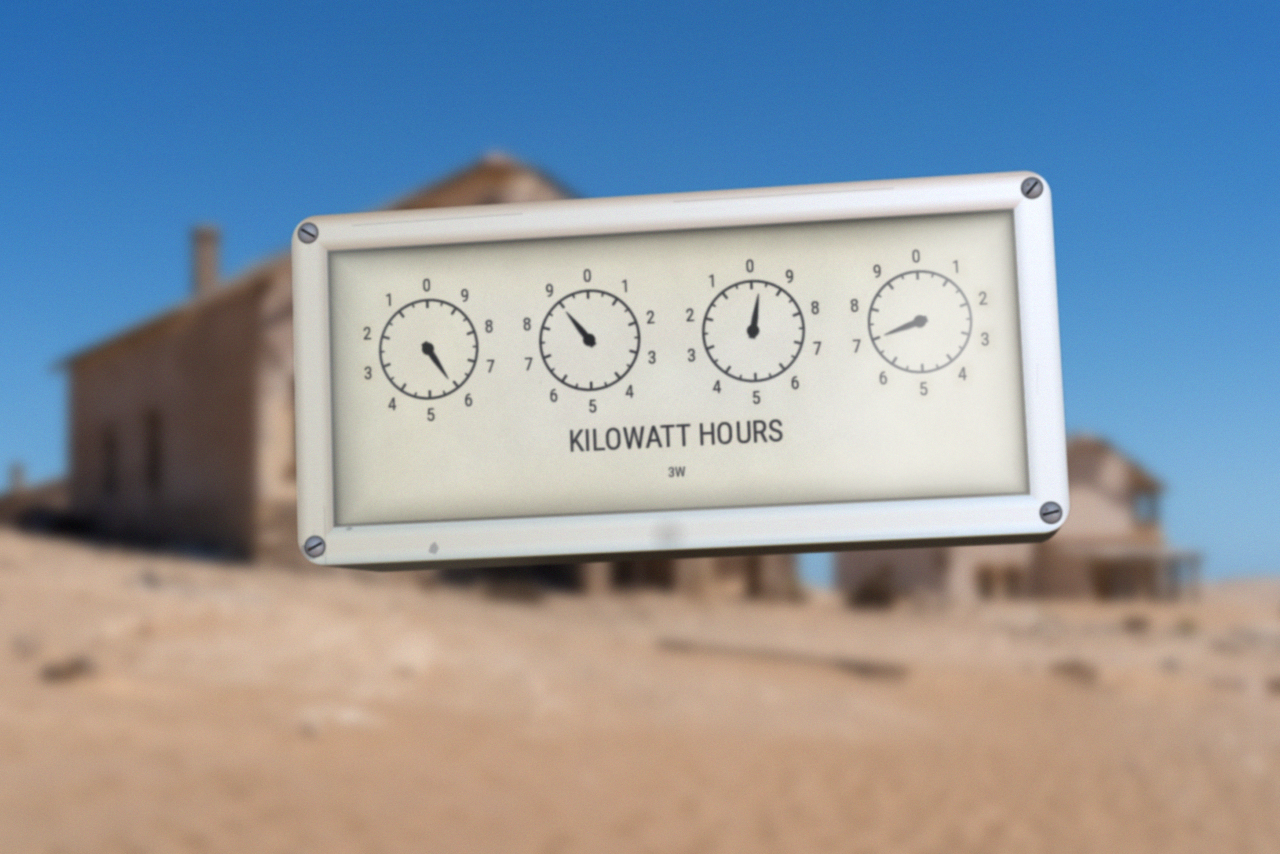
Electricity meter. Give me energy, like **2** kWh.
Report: **5897** kWh
